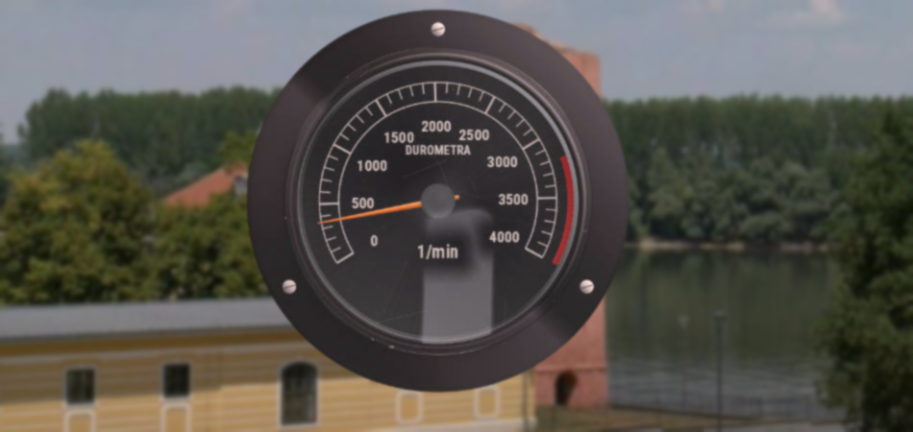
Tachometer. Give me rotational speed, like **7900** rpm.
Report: **350** rpm
